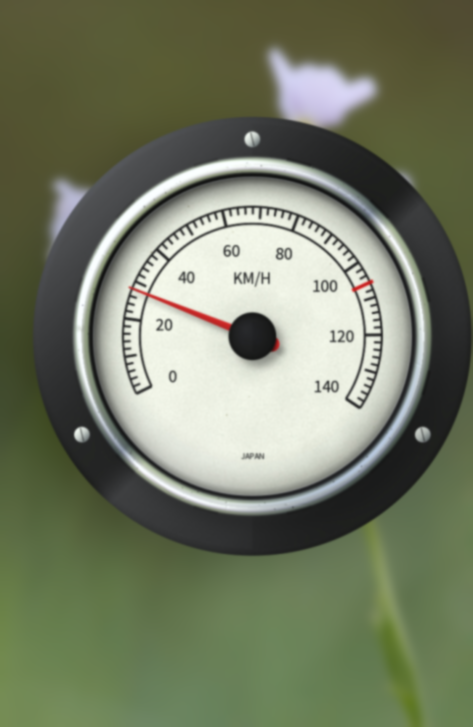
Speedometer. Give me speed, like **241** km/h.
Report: **28** km/h
